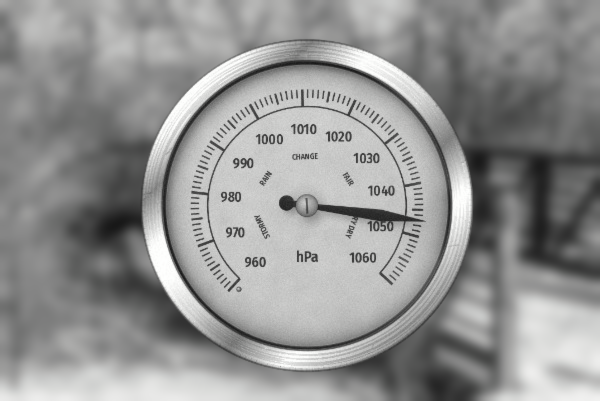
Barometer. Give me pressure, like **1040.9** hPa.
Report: **1047** hPa
